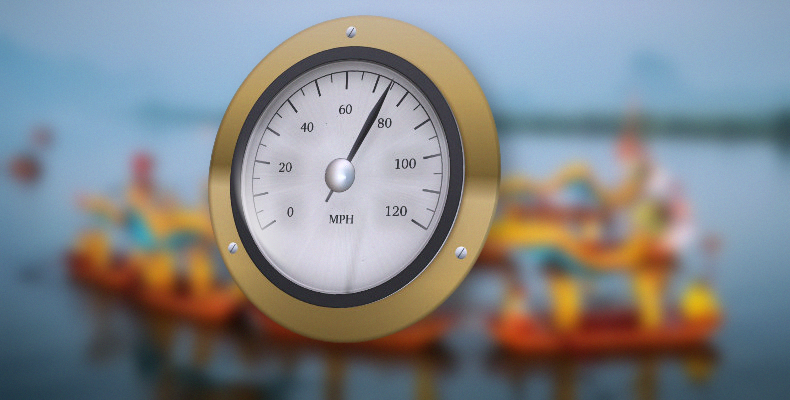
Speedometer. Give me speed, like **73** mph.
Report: **75** mph
